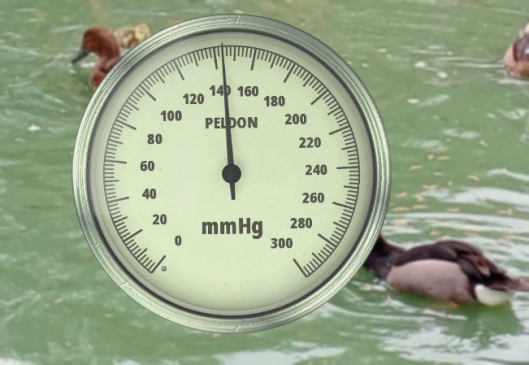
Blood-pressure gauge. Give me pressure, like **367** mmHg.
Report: **144** mmHg
